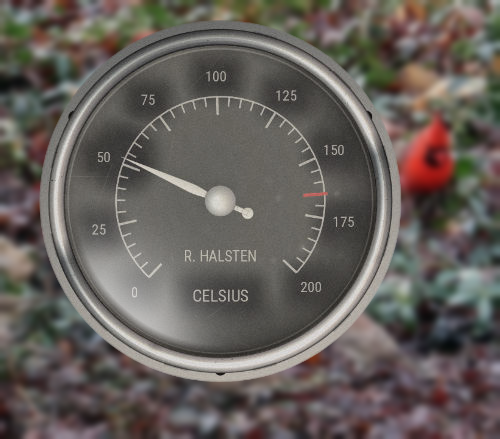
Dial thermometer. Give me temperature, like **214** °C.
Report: **52.5** °C
